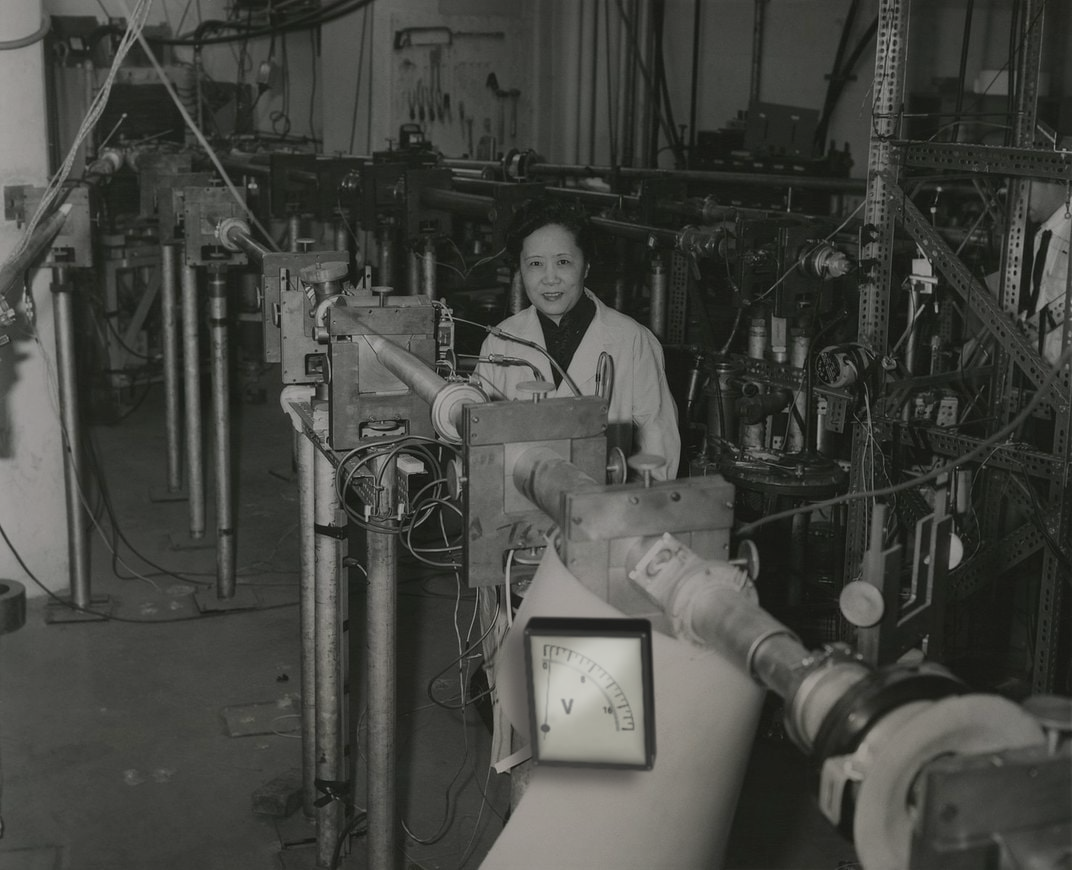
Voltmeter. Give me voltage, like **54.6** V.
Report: **1** V
